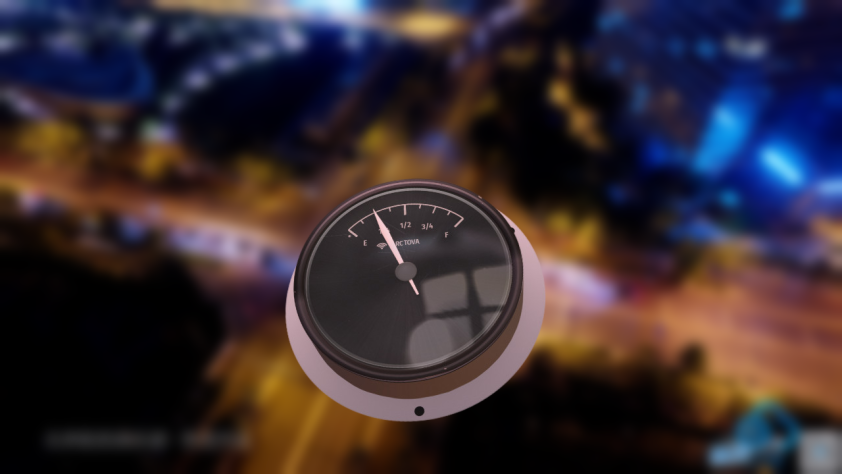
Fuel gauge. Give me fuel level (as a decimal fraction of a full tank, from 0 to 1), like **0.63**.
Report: **0.25**
